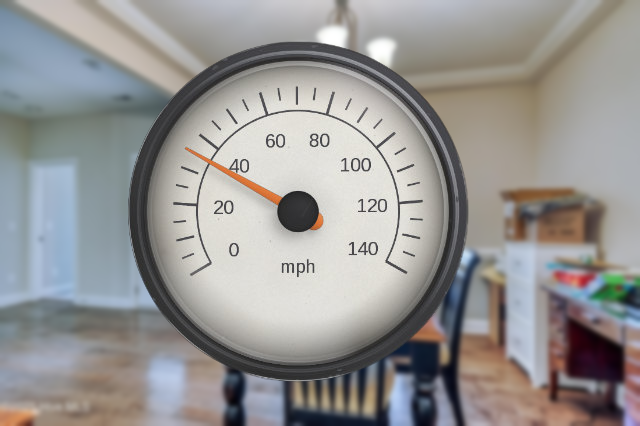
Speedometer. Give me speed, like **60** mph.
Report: **35** mph
